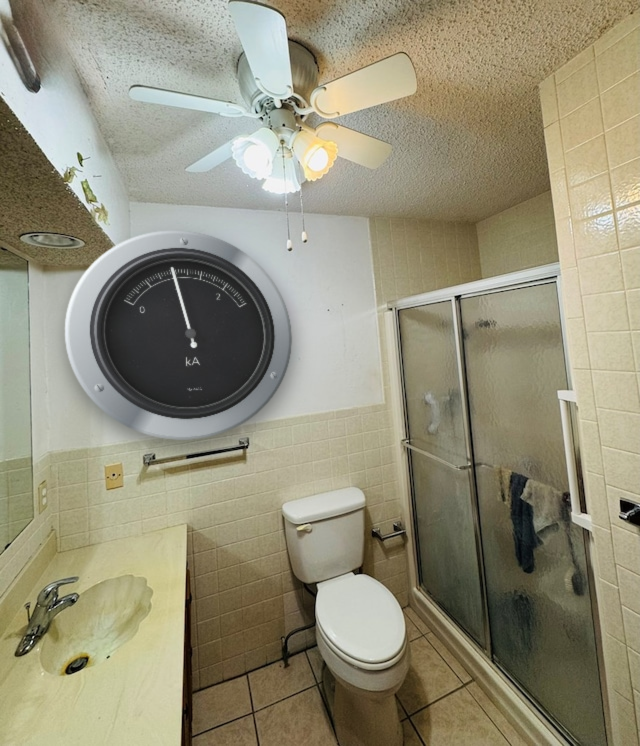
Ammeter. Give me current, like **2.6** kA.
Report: **1** kA
